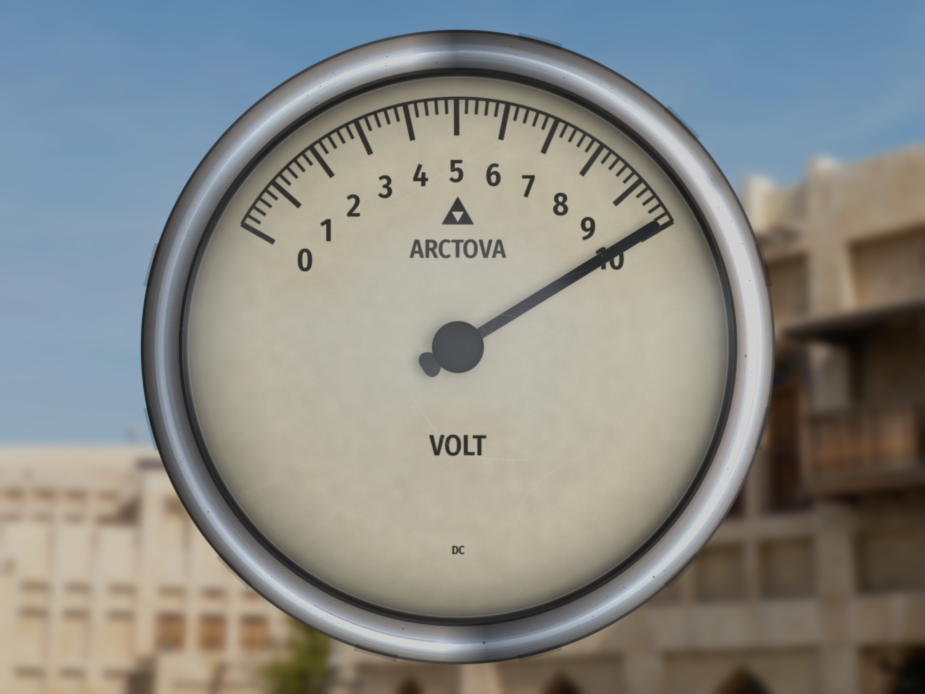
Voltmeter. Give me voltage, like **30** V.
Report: **9.9** V
